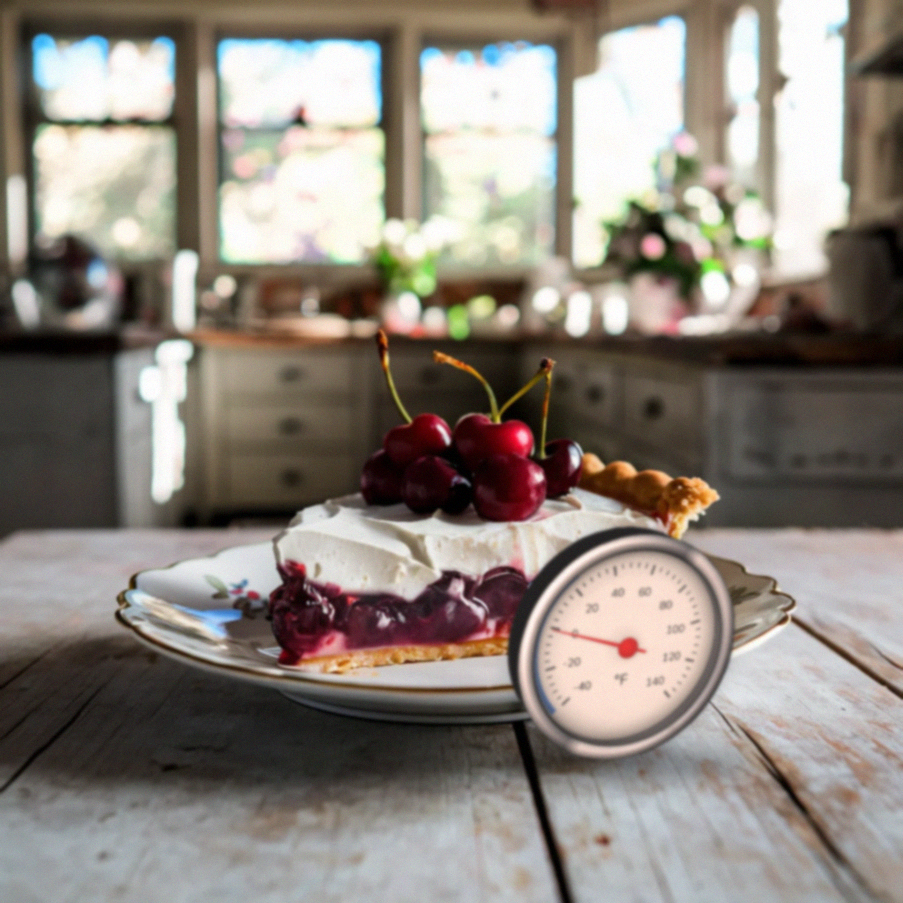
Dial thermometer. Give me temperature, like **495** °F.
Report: **0** °F
